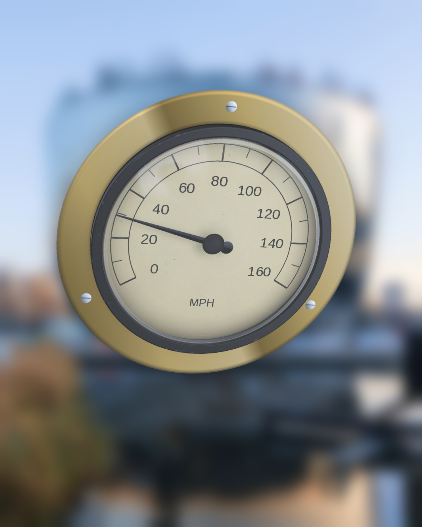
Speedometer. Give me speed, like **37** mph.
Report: **30** mph
